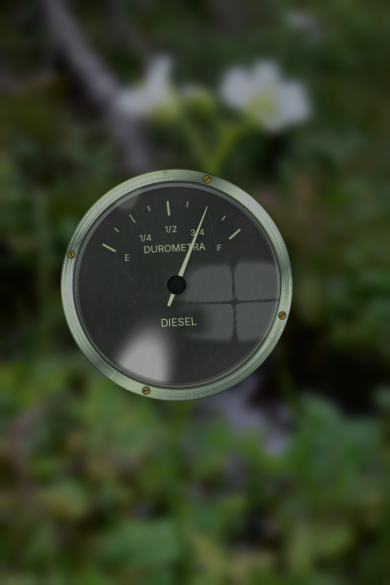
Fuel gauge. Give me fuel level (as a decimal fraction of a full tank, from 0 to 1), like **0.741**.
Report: **0.75**
